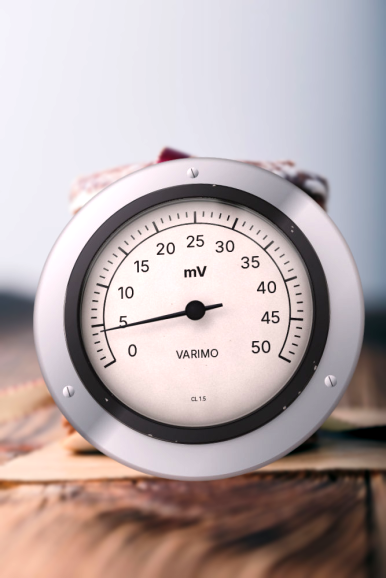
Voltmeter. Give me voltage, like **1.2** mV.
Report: **4** mV
